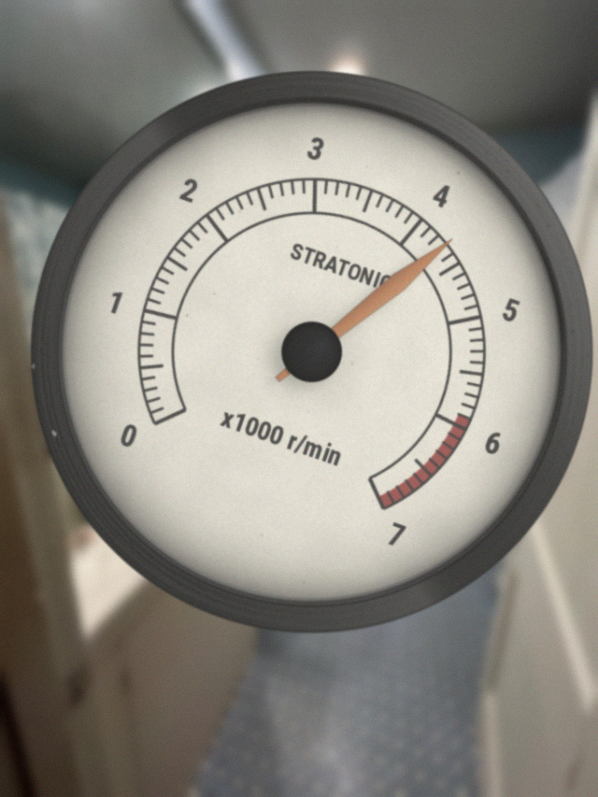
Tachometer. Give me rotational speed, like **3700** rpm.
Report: **4300** rpm
